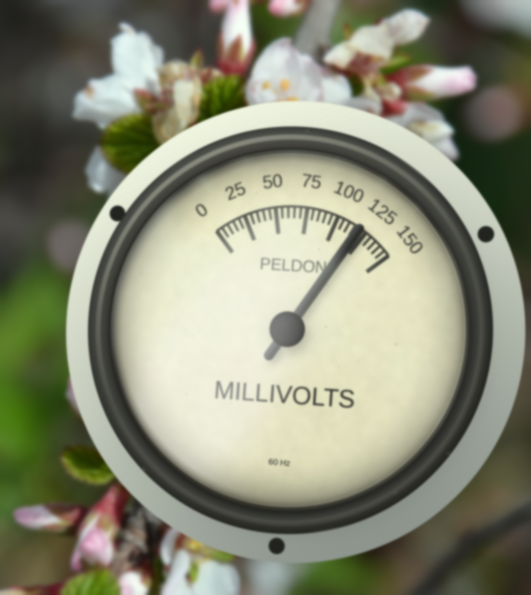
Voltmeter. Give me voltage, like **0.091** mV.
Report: **120** mV
